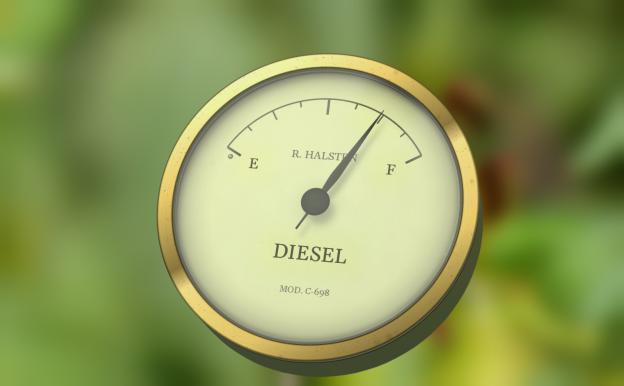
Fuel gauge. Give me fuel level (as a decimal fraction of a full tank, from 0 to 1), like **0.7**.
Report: **0.75**
